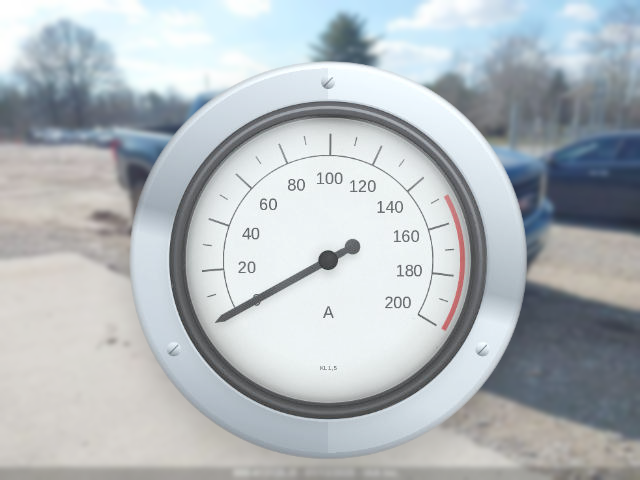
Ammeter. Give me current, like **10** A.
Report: **0** A
